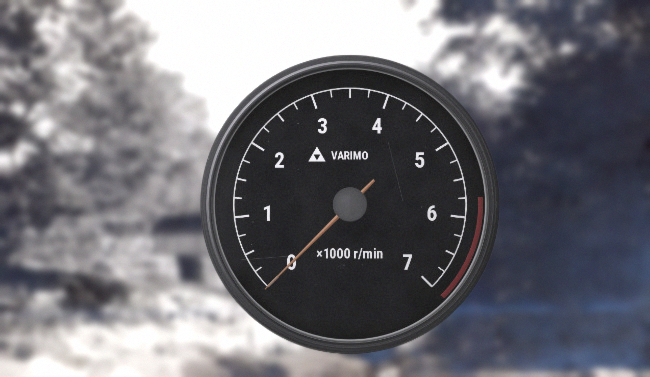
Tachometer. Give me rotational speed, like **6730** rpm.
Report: **0** rpm
